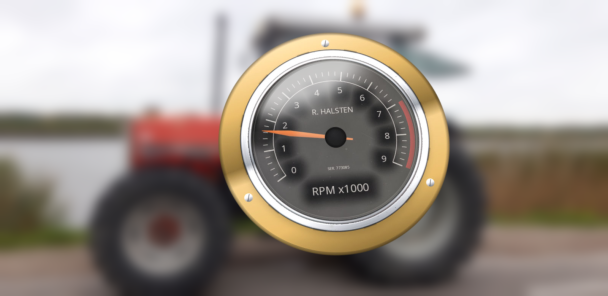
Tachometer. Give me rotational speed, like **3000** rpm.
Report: **1600** rpm
